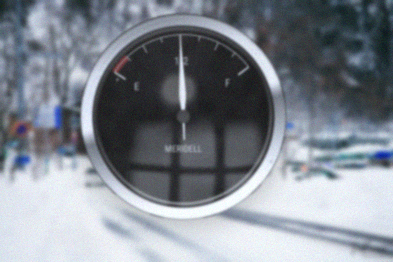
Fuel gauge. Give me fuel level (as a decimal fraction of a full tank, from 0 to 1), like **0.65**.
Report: **0.5**
